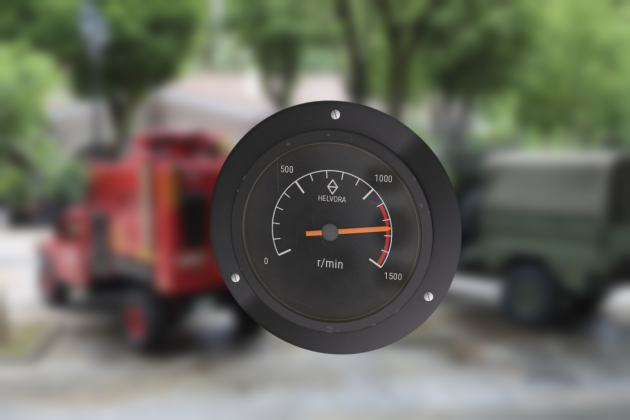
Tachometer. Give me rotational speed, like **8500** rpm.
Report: **1250** rpm
